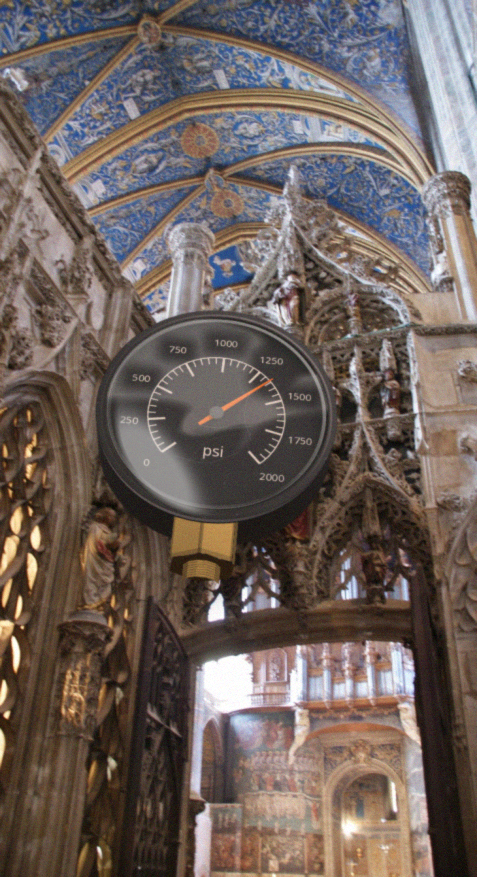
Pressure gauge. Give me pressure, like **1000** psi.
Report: **1350** psi
